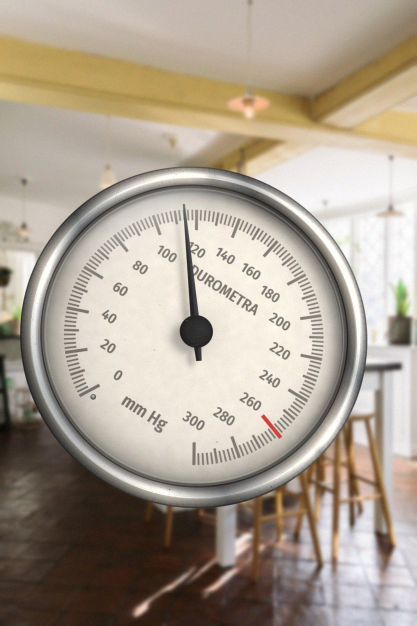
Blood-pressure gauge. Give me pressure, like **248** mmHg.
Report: **114** mmHg
